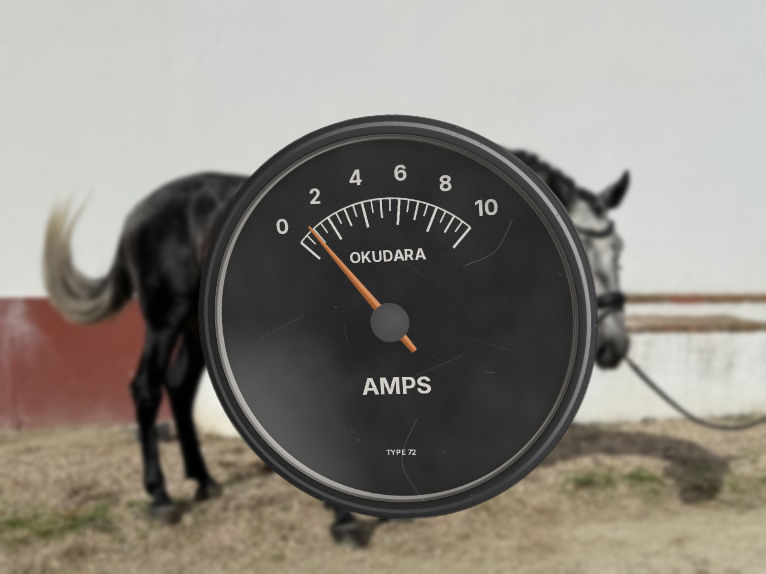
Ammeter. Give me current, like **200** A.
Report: **1** A
